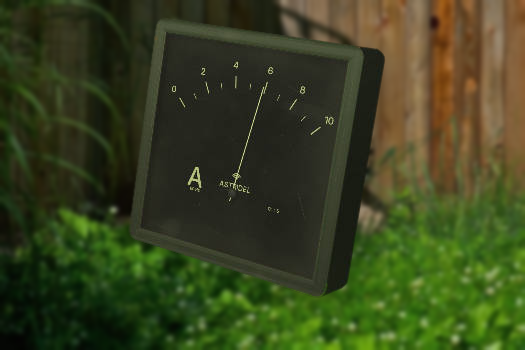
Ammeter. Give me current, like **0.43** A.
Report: **6** A
